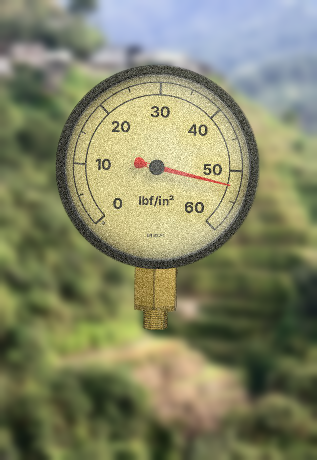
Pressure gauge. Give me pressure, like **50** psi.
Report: **52.5** psi
